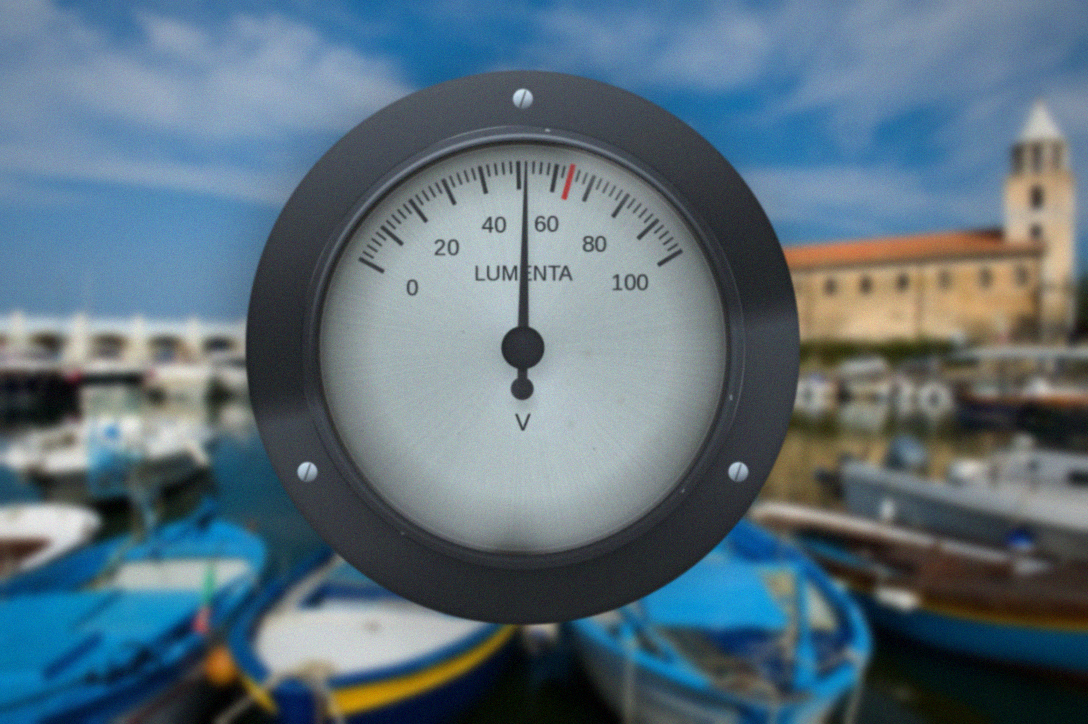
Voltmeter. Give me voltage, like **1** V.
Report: **52** V
